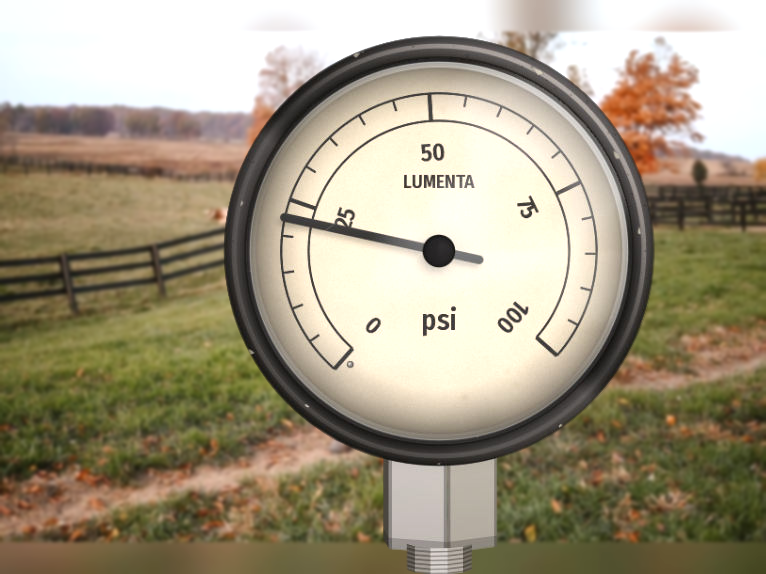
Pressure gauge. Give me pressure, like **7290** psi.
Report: **22.5** psi
